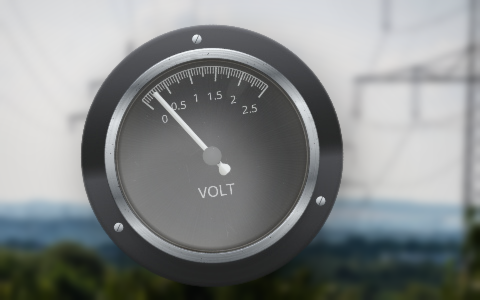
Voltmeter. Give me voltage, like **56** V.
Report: **0.25** V
